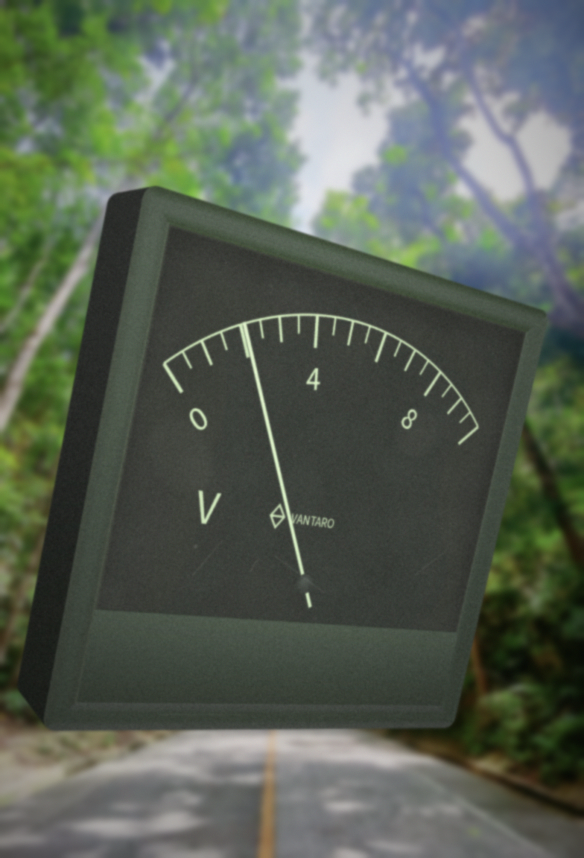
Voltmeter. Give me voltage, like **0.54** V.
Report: **2** V
